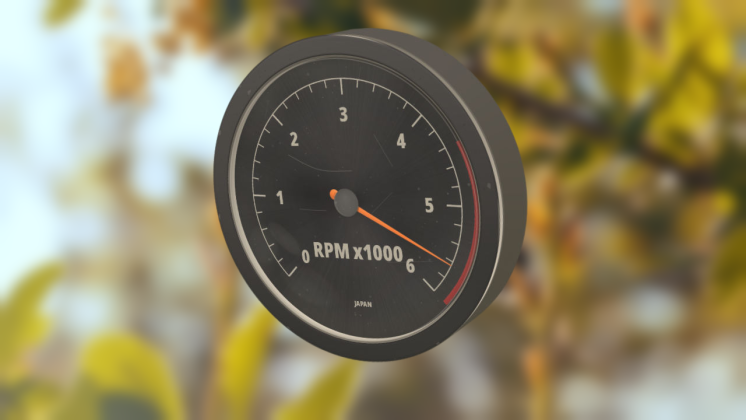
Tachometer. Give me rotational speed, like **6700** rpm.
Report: **5600** rpm
